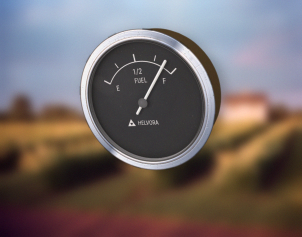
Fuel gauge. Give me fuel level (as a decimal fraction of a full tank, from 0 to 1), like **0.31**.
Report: **0.875**
